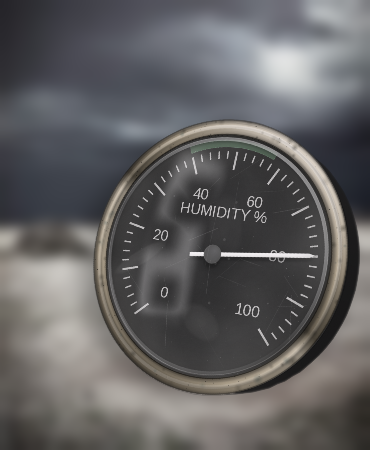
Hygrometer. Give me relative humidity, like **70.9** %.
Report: **80** %
